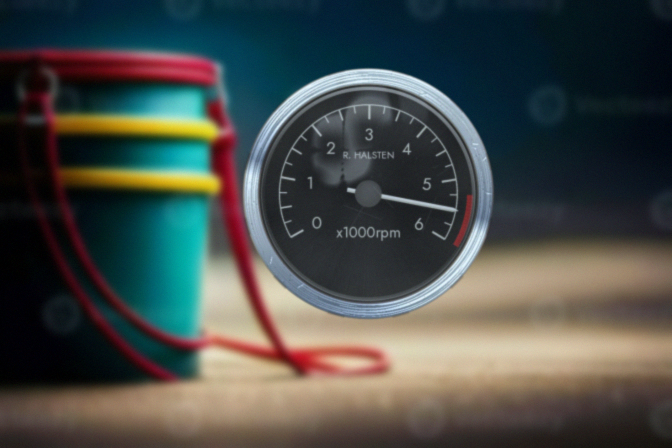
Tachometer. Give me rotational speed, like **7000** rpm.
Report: **5500** rpm
